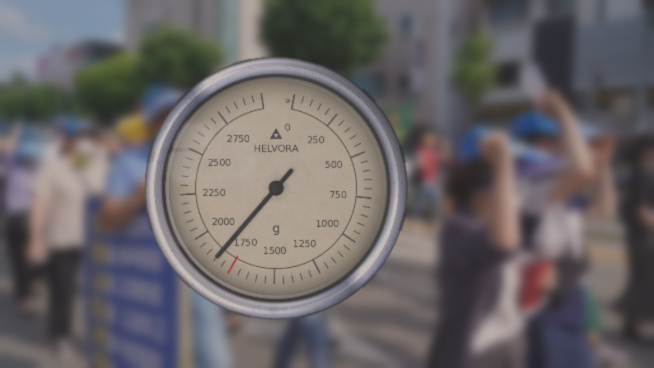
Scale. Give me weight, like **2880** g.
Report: **1850** g
